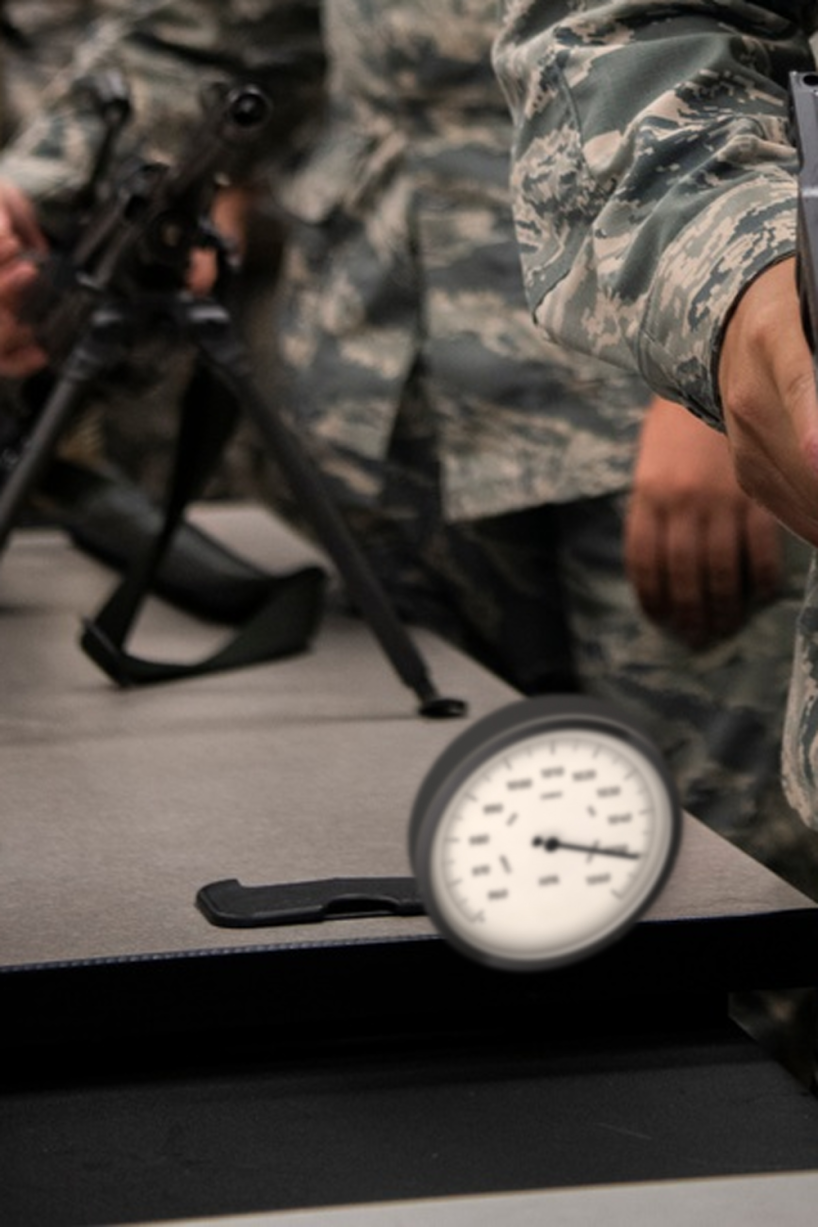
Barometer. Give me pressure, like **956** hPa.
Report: **1050** hPa
